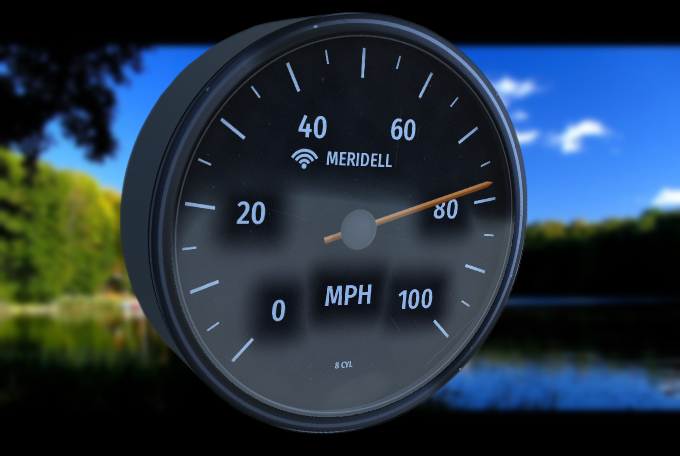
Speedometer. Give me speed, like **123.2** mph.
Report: **77.5** mph
